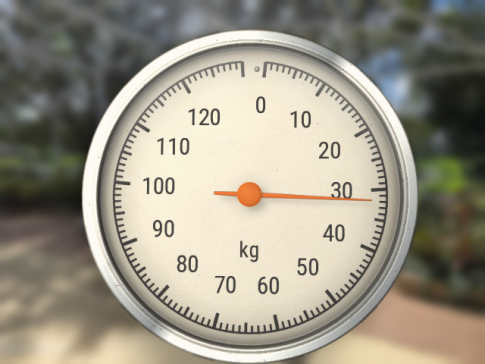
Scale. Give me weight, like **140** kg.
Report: **32** kg
